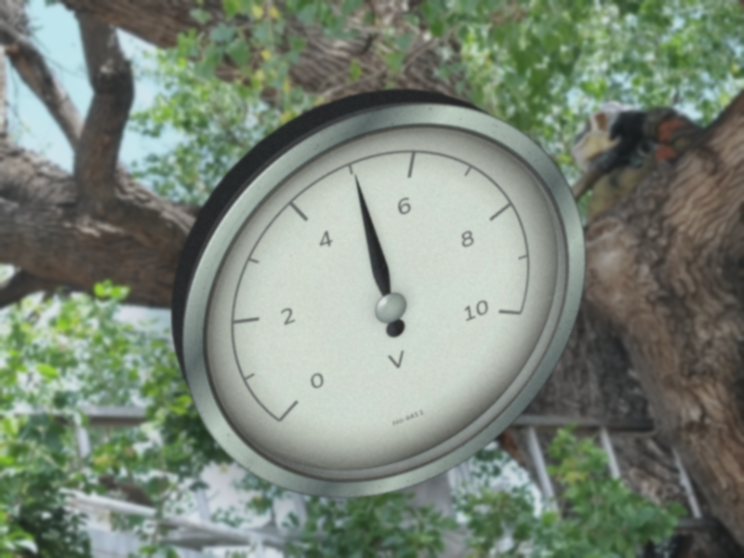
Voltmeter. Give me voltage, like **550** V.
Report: **5** V
